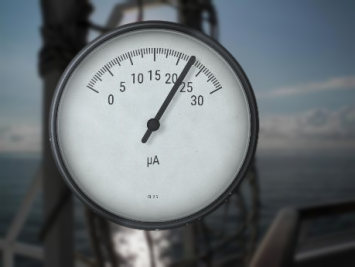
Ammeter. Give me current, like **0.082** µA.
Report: **22.5** µA
